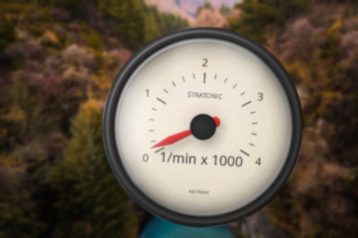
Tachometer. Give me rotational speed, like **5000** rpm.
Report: **100** rpm
